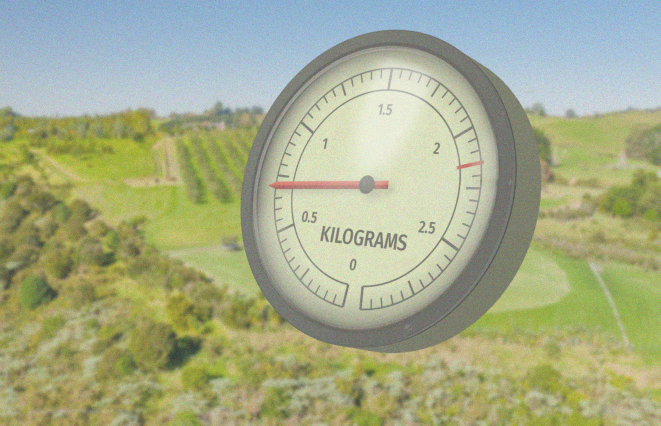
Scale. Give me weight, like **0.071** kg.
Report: **0.7** kg
